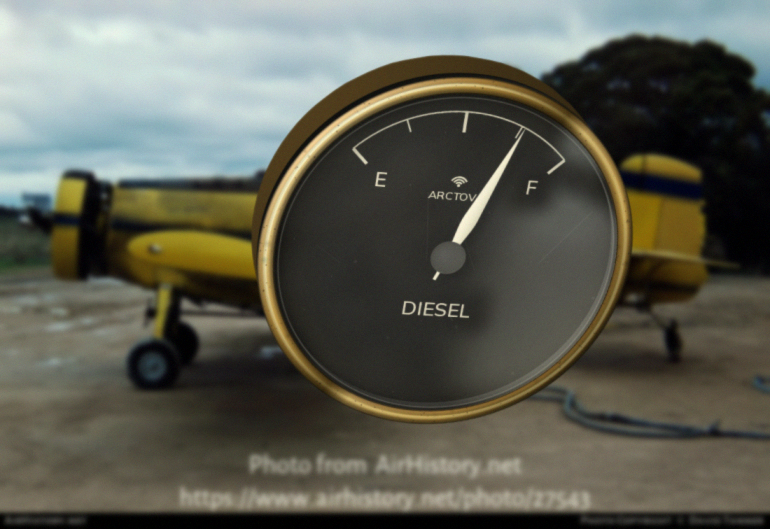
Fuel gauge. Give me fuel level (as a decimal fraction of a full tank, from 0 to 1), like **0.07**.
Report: **0.75**
